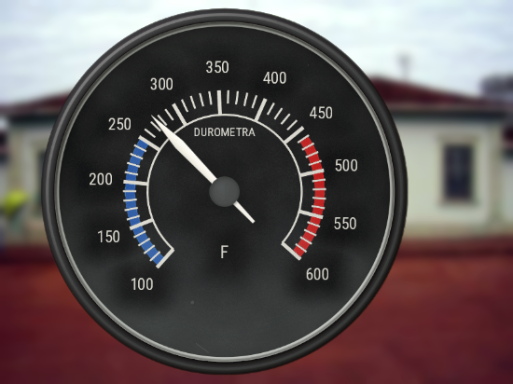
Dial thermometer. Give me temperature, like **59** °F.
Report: **275** °F
